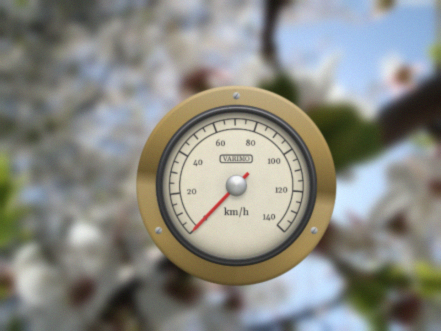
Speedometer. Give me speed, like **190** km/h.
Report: **0** km/h
